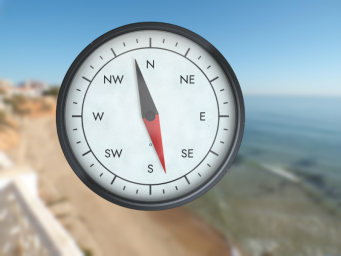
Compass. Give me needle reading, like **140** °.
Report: **165** °
